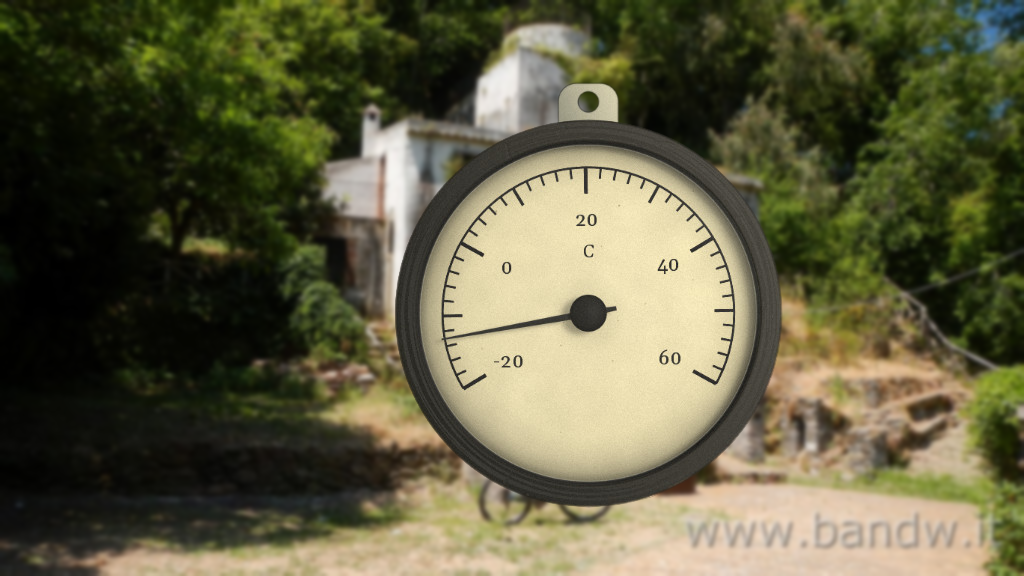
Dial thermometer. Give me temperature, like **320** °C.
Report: **-13** °C
